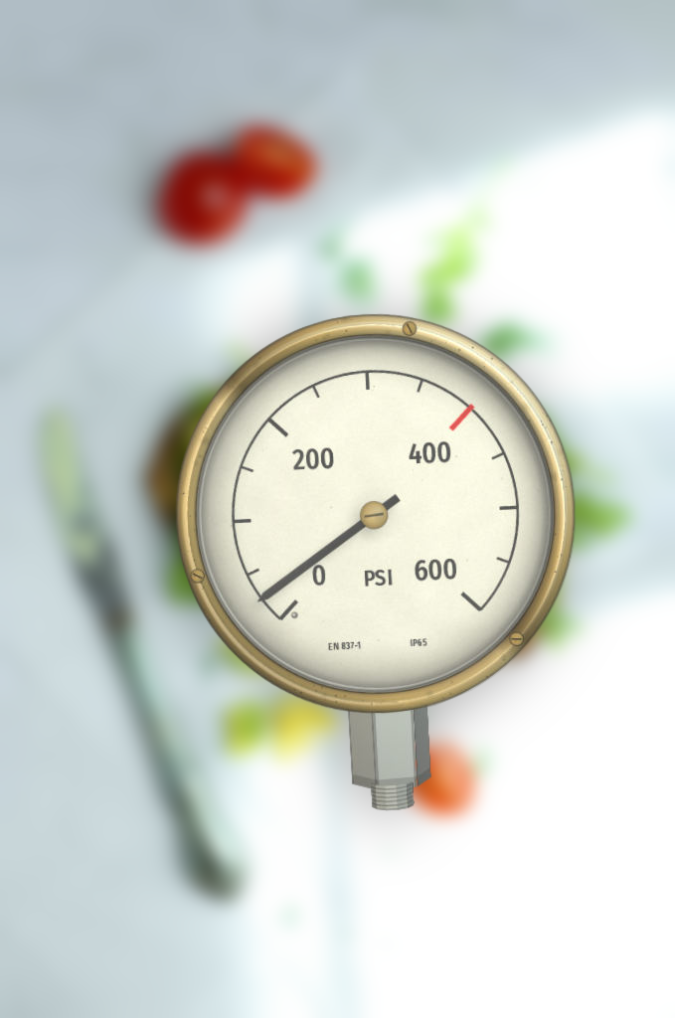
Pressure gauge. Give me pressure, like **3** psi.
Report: **25** psi
